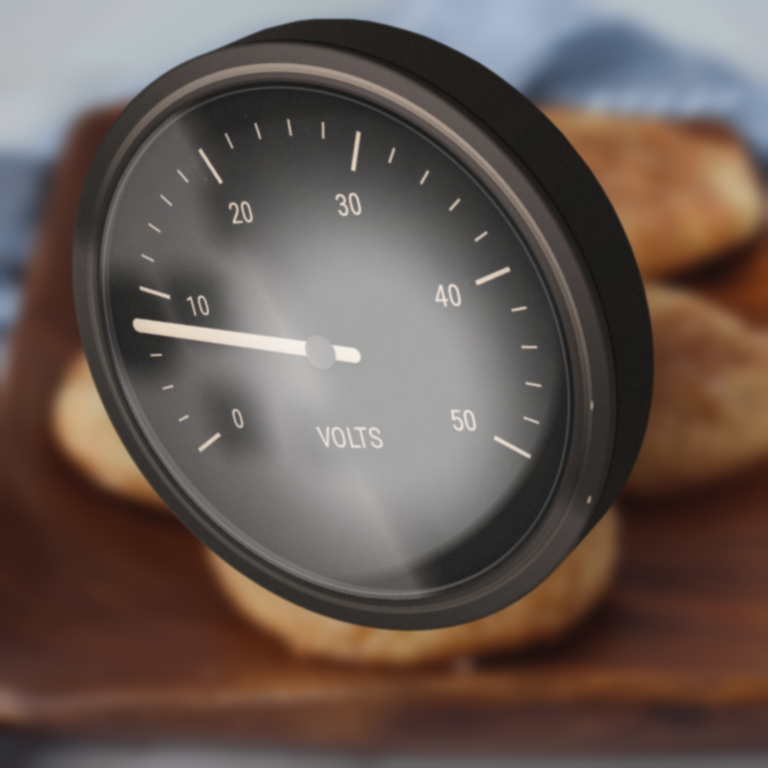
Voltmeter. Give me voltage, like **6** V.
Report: **8** V
